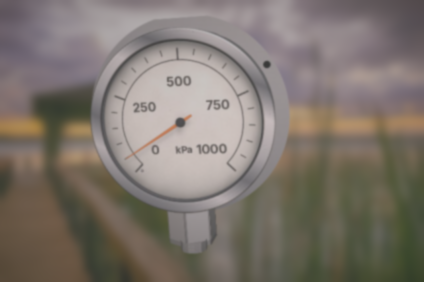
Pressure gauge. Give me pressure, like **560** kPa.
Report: **50** kPa
